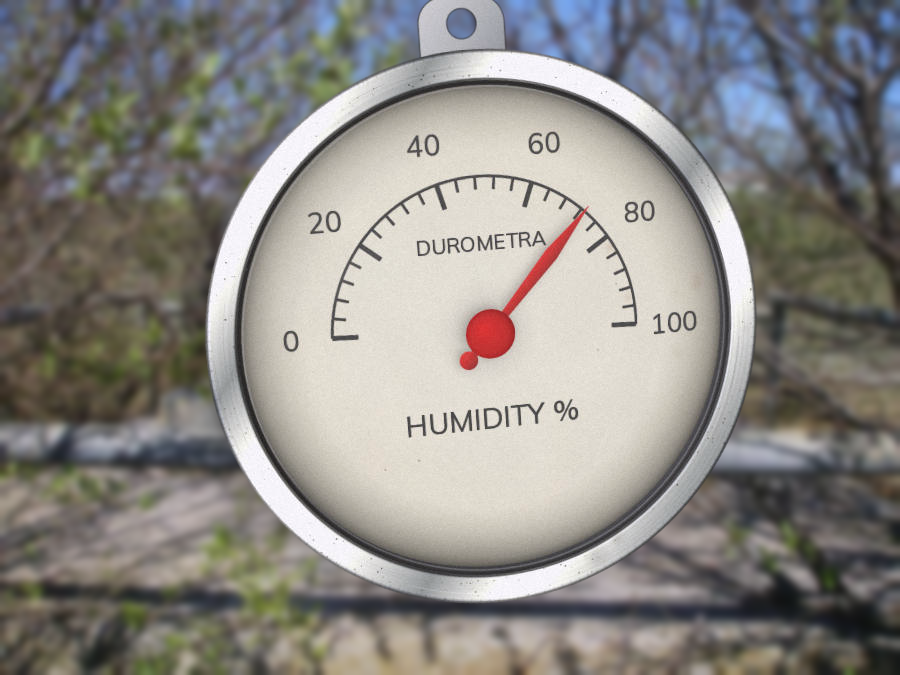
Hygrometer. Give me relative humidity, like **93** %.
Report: **72** %
